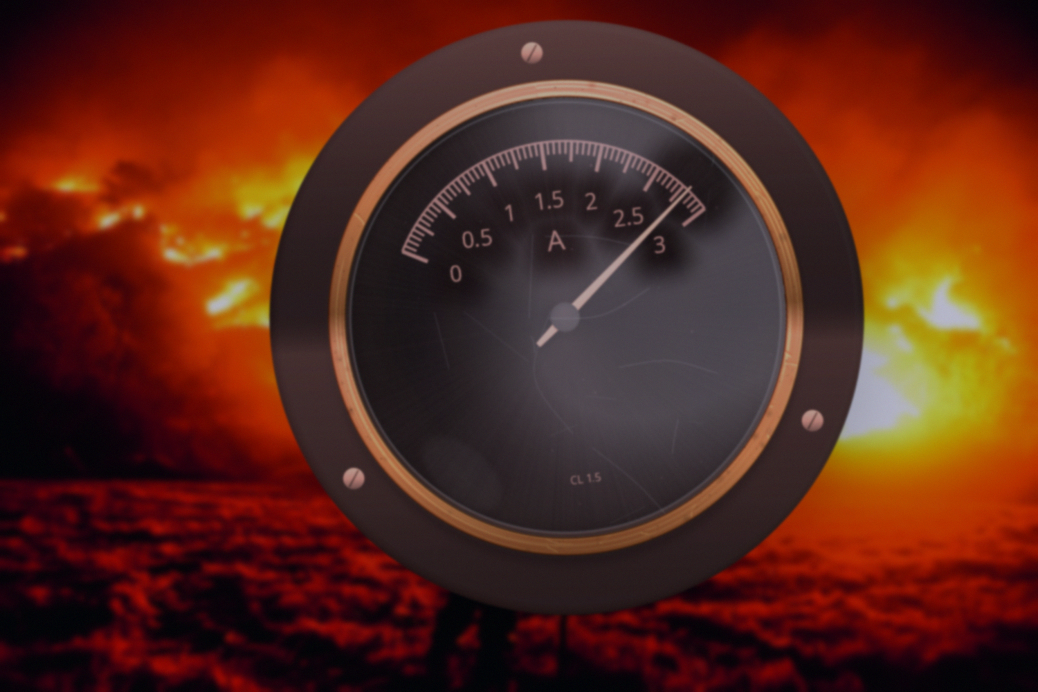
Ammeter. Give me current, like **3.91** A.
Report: **2.8** A
